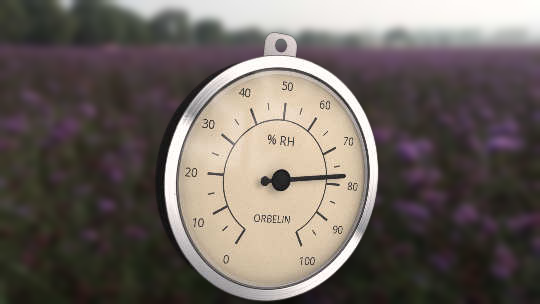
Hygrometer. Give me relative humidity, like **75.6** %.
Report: **77.5** %
